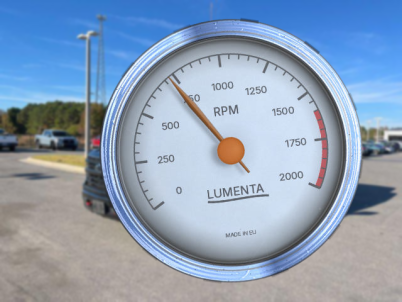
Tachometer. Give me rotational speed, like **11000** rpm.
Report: **725** rpm
